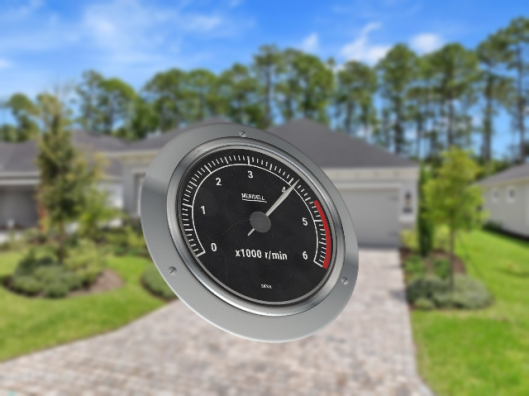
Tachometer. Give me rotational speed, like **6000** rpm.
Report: **4100** rpm
